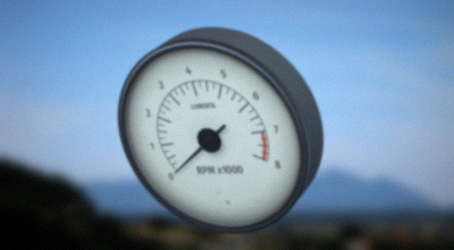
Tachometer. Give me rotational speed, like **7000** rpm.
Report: **0** rpm
